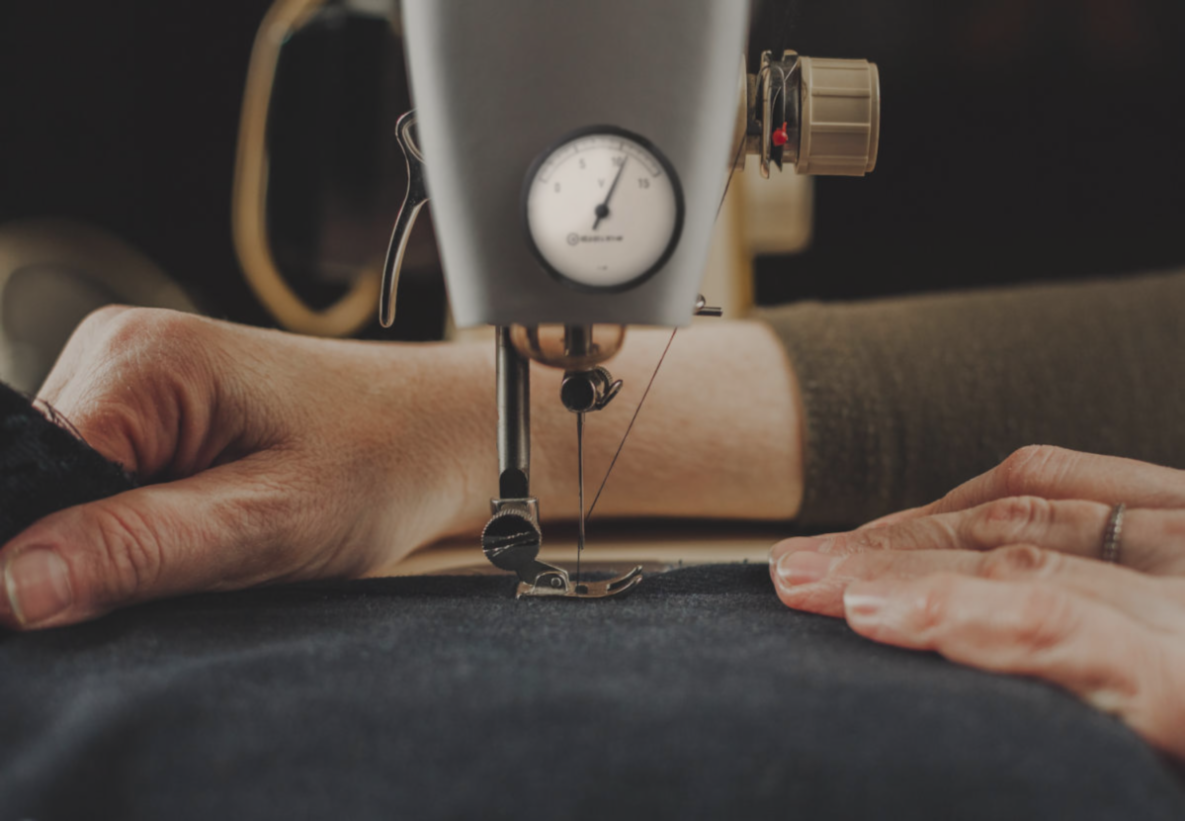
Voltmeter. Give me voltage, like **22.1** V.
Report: **11** V
